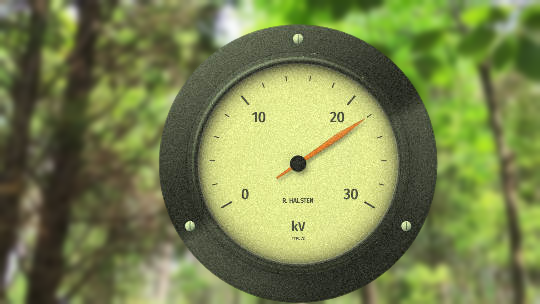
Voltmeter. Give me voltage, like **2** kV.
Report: **22** kV
